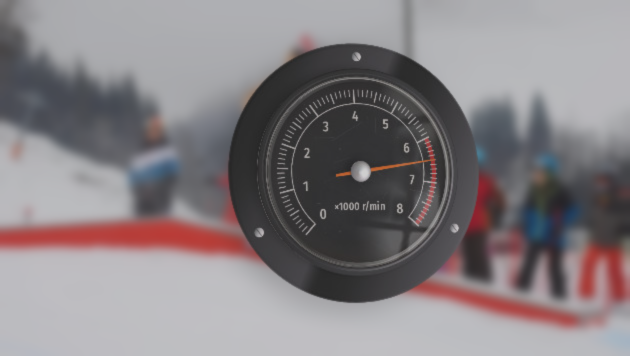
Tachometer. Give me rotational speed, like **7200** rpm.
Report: **6500** rpm
